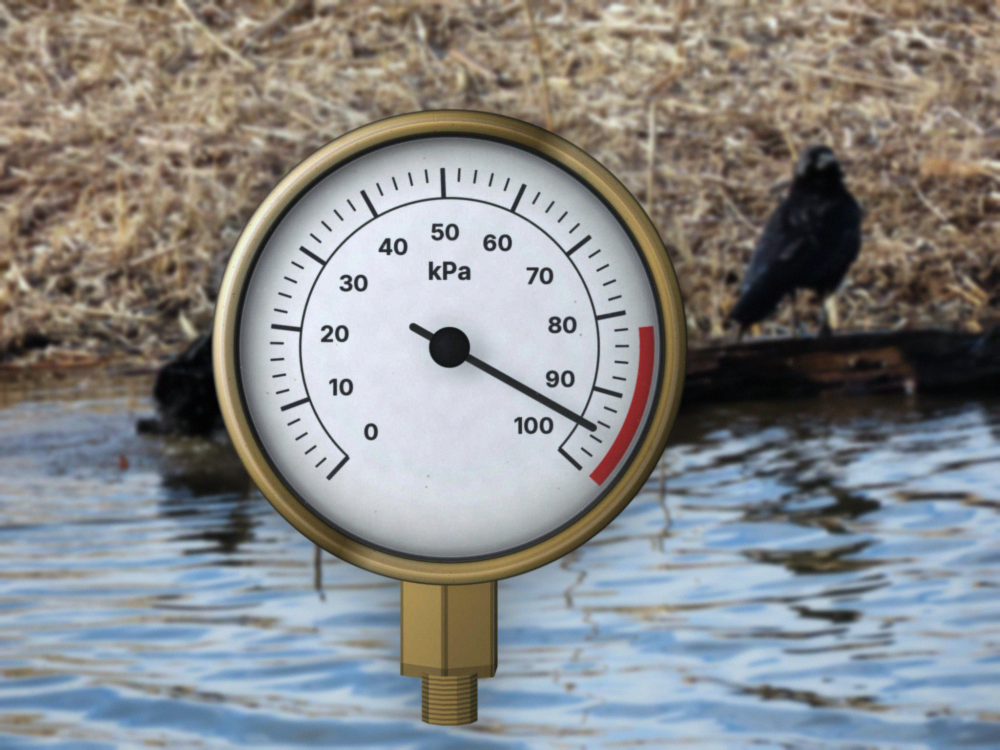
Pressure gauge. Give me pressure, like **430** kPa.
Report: **95** kPa
